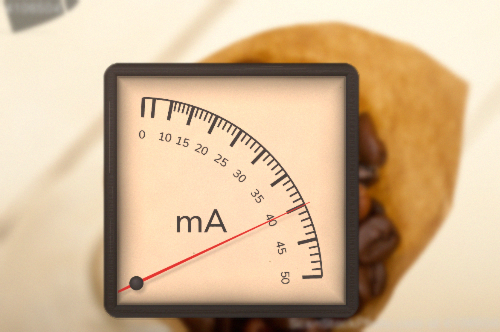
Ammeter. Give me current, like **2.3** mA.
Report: **40** mA
